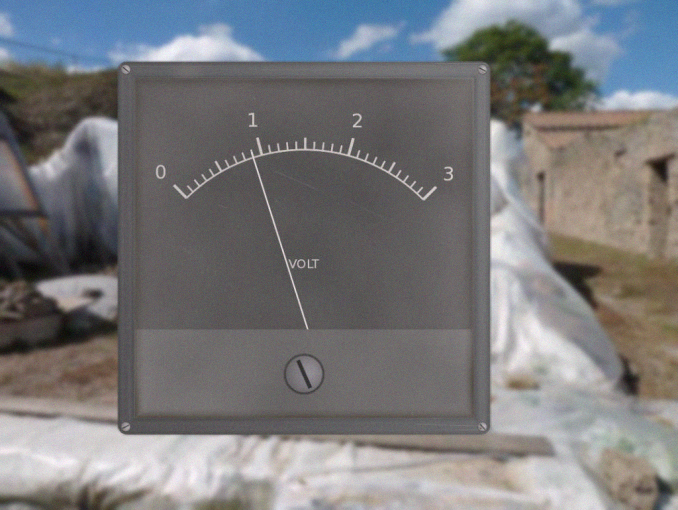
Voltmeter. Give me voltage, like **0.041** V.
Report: **0.9** V
